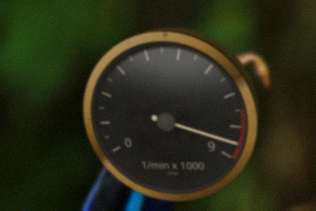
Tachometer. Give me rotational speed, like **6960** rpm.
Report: **8500** rpm
